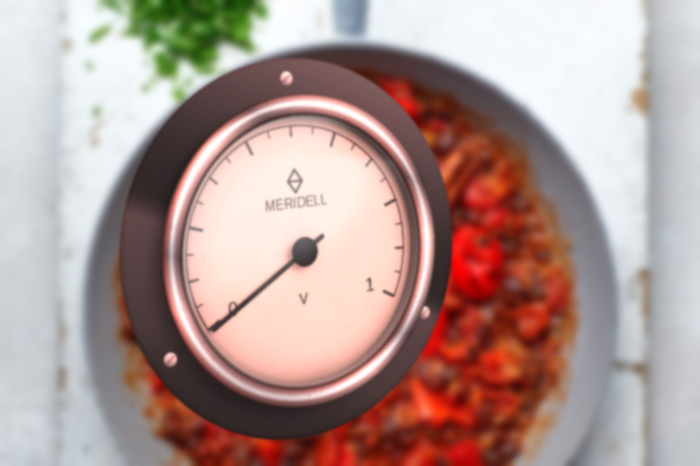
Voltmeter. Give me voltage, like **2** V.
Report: **0** V
